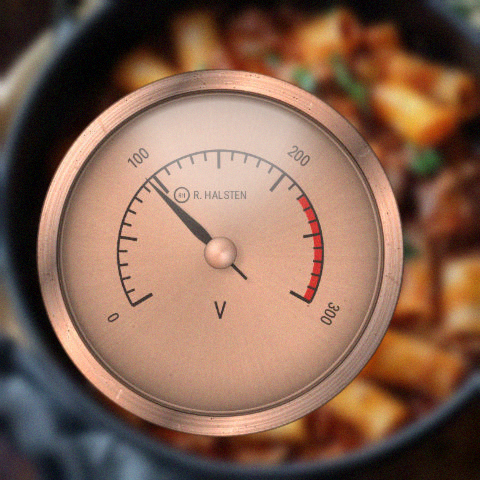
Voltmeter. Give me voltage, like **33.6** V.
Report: **95** V
